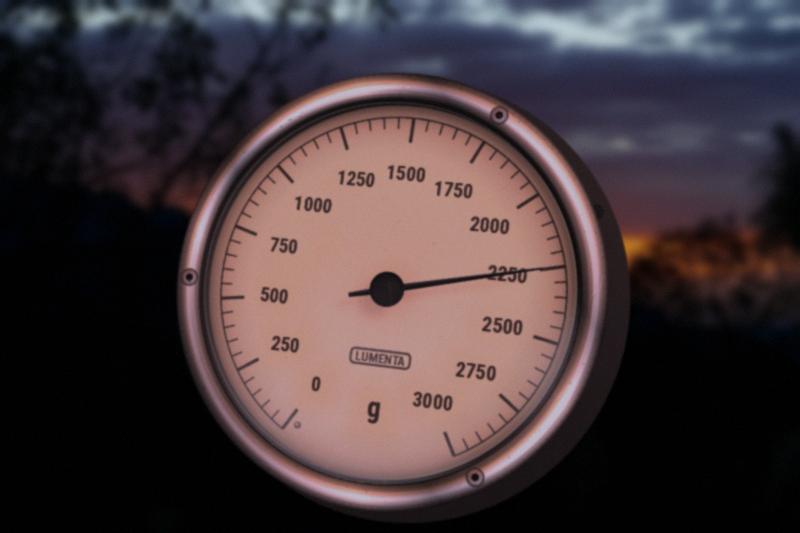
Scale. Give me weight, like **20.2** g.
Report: **2250** g
